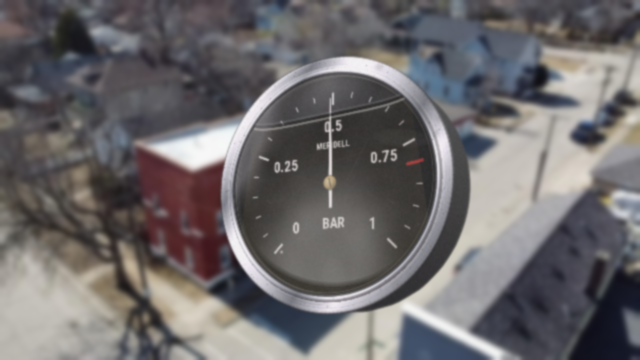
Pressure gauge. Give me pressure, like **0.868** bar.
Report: **0.5** bar
